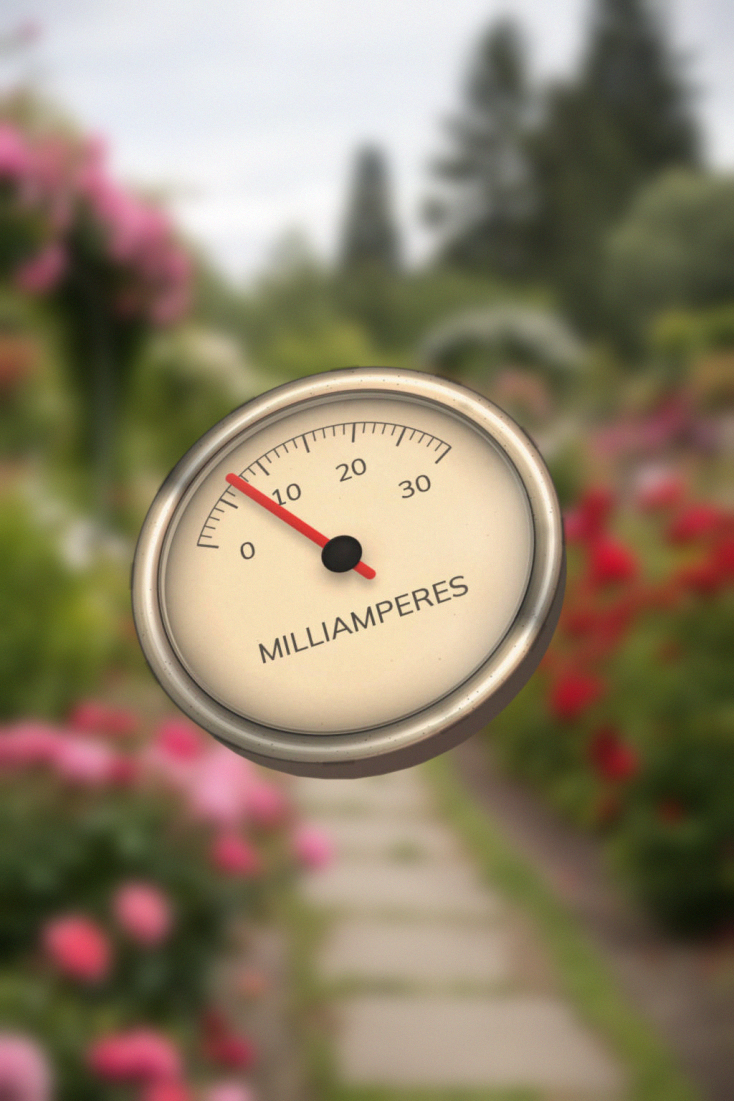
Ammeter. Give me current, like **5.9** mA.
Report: **7** mA
